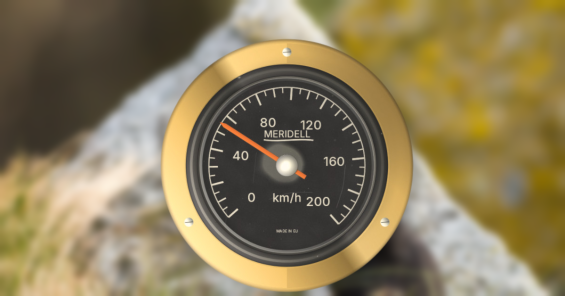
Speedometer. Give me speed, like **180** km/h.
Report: **55** km/h
